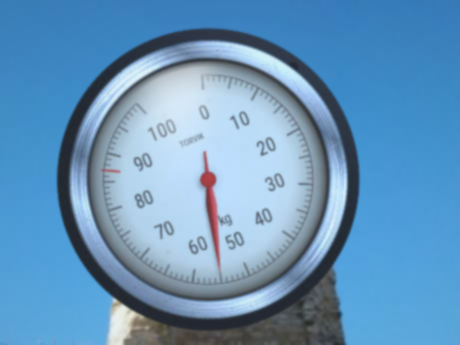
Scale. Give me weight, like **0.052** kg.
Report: **55** kg
